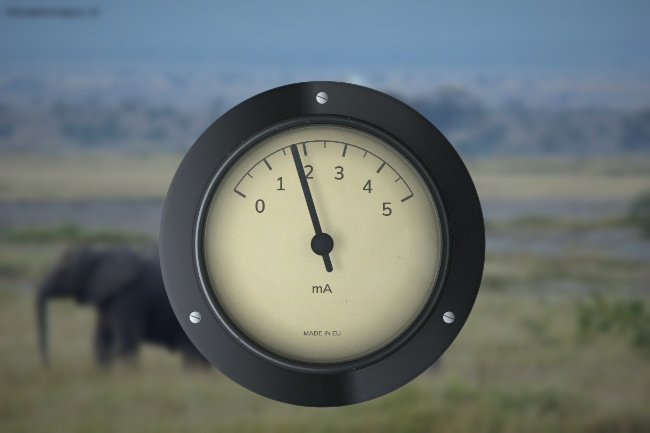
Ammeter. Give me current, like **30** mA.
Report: **1.75** mA
